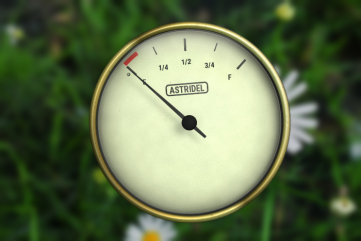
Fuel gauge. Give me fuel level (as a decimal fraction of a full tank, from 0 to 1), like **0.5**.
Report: **0**
